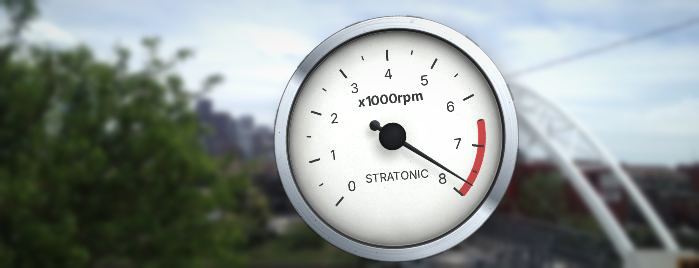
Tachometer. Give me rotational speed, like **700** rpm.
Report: **7750** rpm
